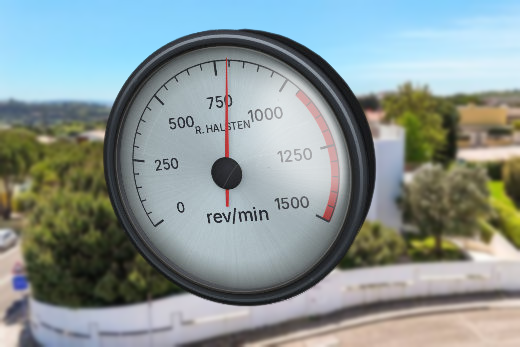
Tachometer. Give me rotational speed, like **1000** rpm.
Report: **800** rpm
